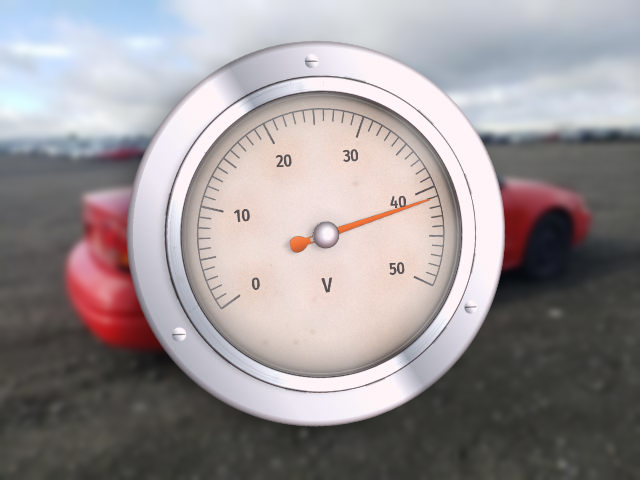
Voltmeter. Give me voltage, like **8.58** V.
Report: **41** V
